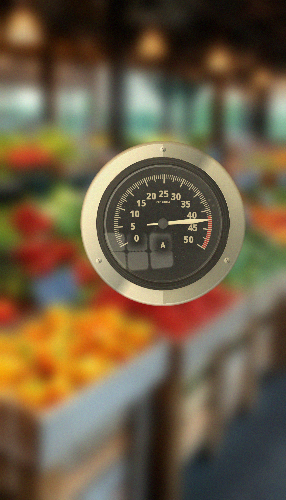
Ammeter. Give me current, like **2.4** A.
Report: **42.5** A
